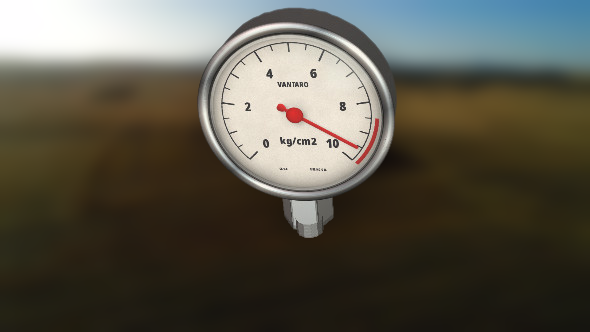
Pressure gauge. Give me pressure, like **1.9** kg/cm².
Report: **9.5** kg/cm²
